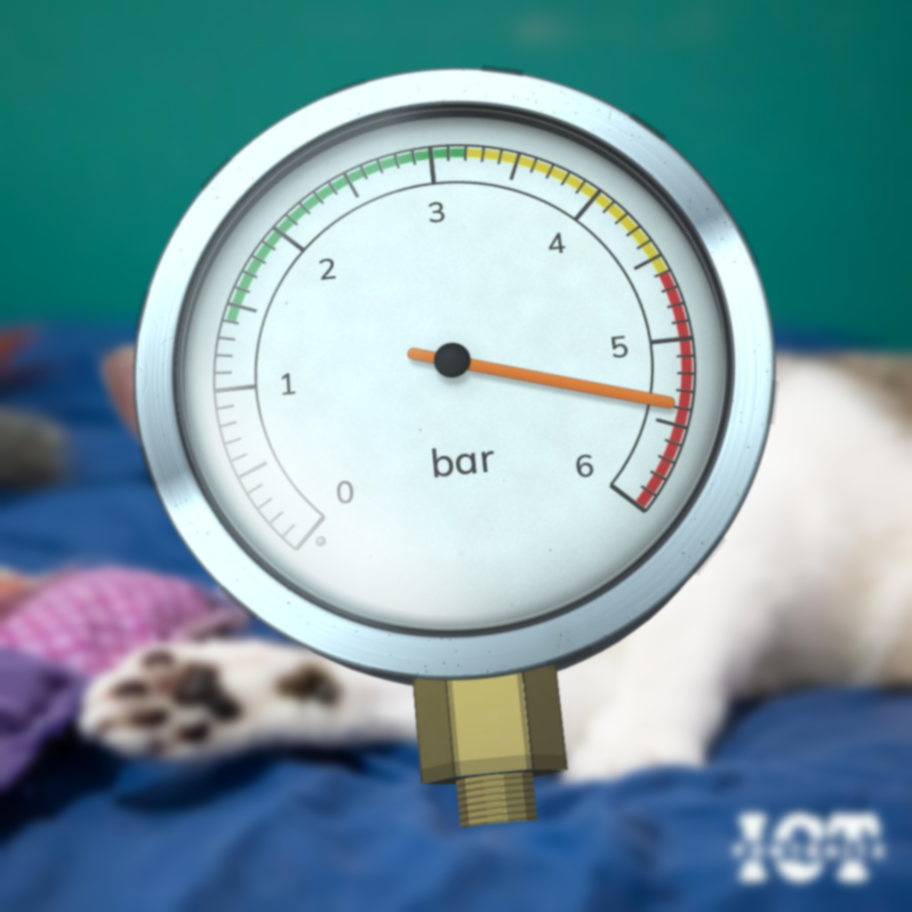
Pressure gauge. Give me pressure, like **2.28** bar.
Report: **5.4** bar
